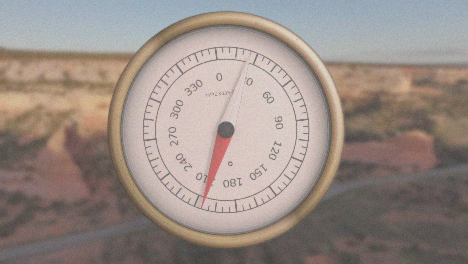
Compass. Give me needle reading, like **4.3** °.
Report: **205** °
